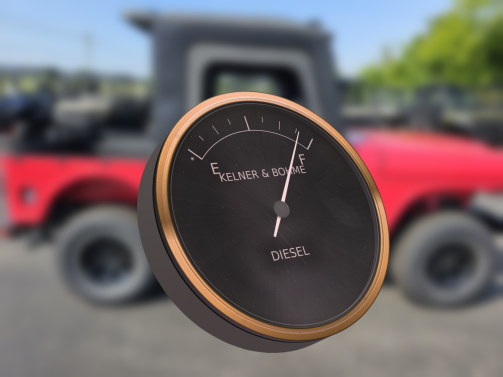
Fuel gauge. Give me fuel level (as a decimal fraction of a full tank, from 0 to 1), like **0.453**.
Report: **0.875**
